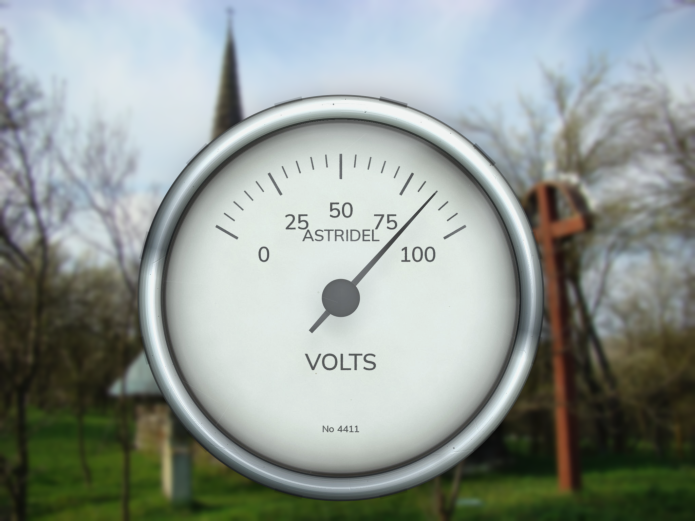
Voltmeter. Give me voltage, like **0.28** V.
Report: **85** V
